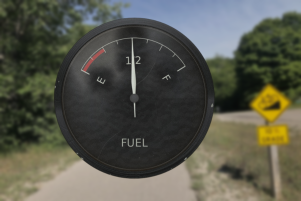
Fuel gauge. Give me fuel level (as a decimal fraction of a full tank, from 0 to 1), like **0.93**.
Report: **0.5**
